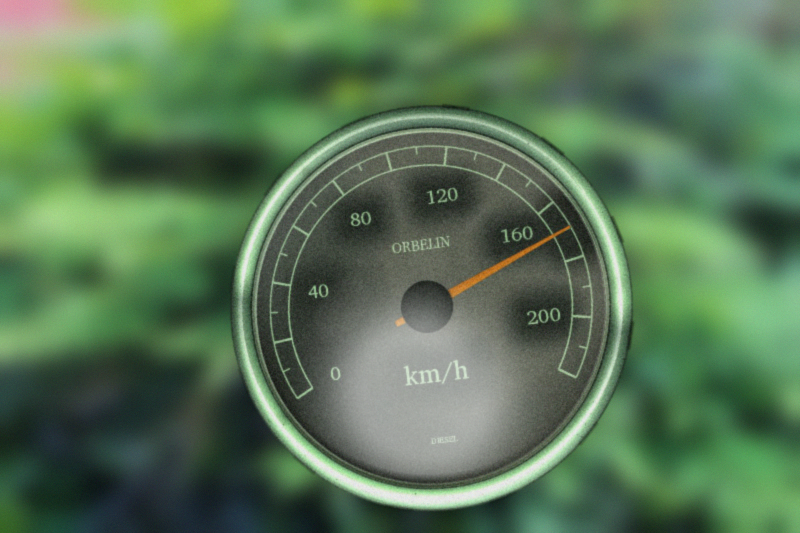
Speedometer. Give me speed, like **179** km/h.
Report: **170** km/h
